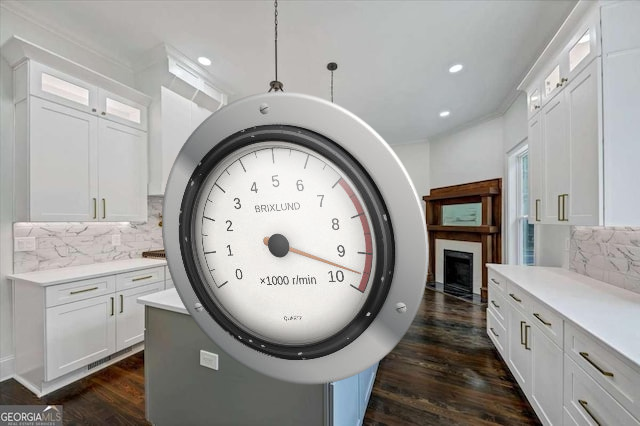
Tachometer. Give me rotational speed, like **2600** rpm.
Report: **9500** rpm
